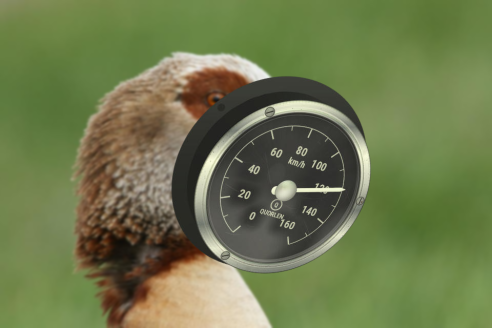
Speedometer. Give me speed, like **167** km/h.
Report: **120** km/h
